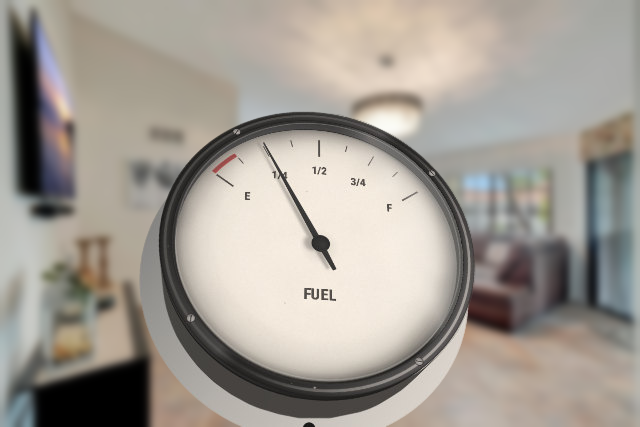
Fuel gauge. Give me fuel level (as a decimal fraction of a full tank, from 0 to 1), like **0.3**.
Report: **0.25**
